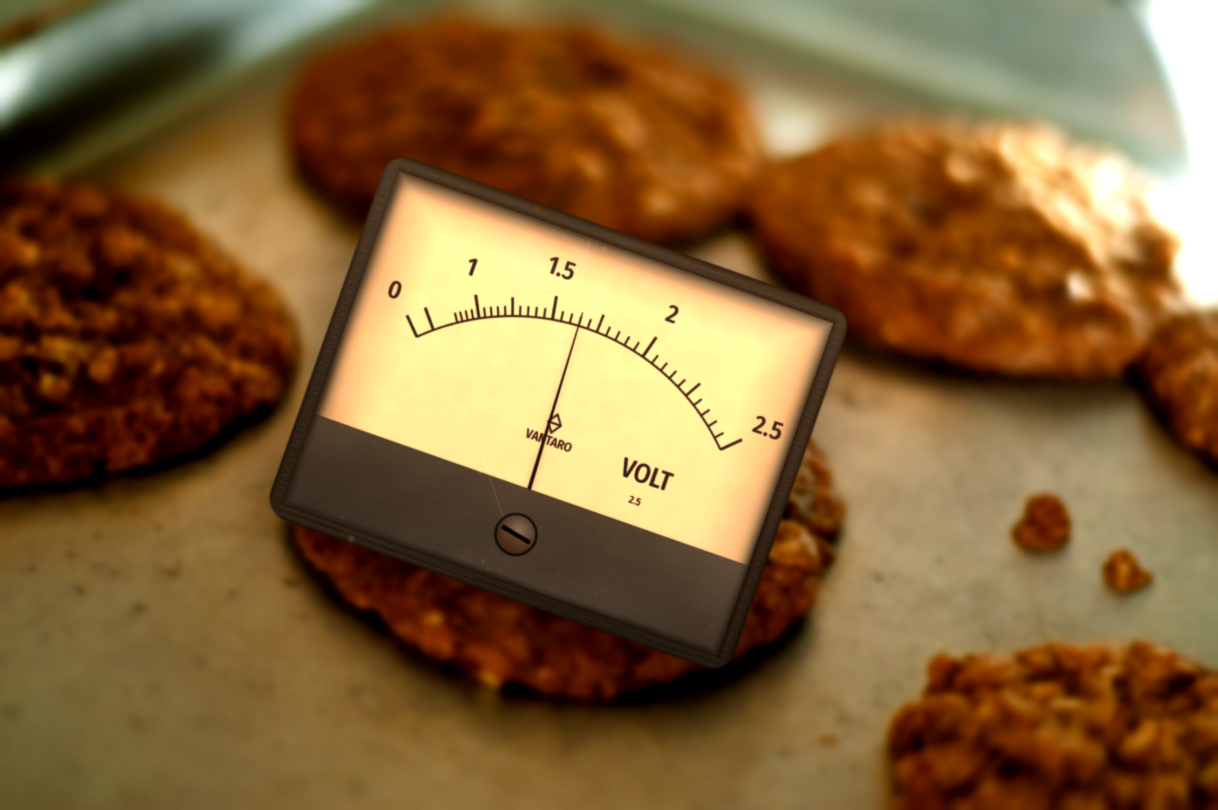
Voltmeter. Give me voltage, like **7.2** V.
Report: **1.65** V
